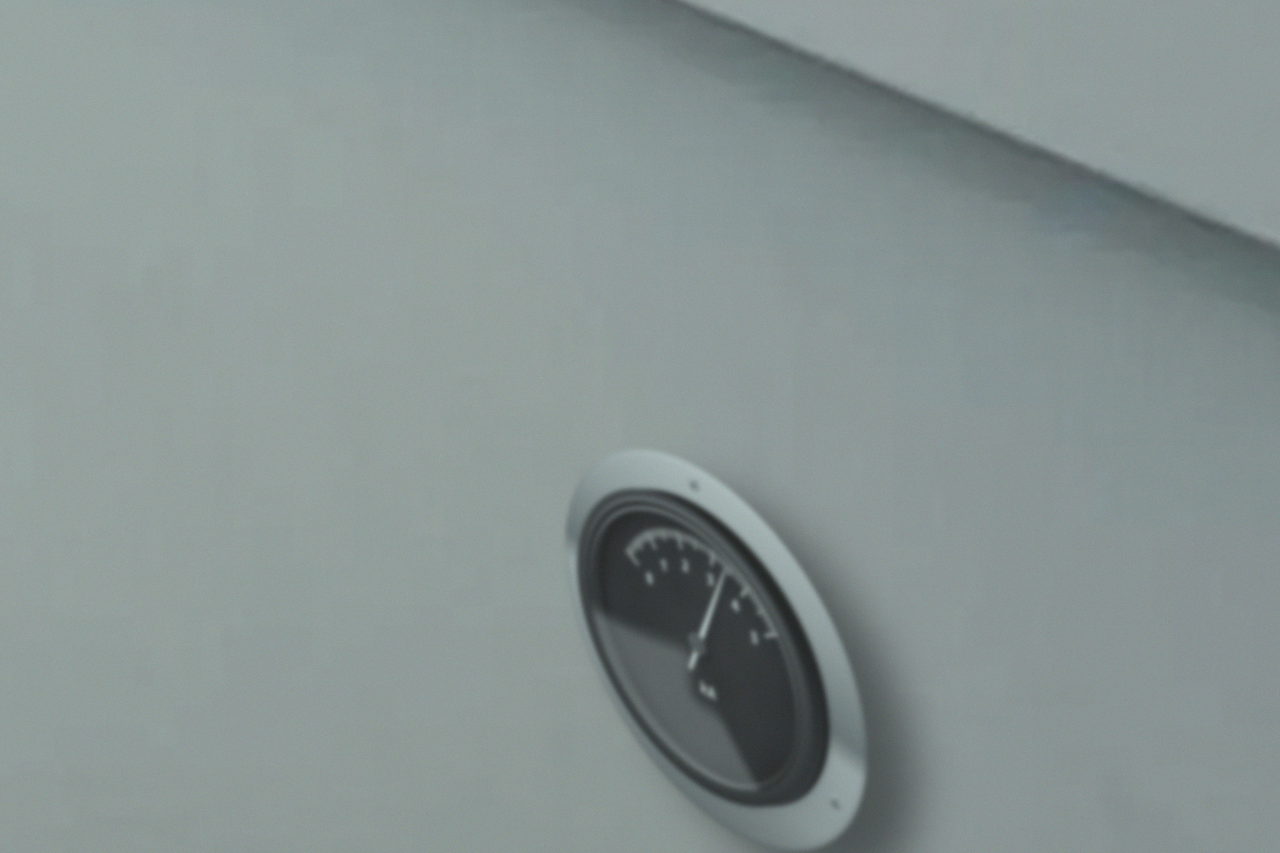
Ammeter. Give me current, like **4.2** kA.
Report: **3.5** kA
